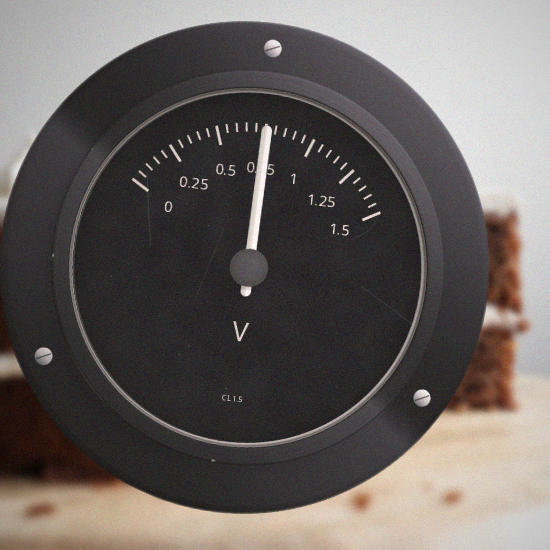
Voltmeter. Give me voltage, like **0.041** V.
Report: **0.75** V
